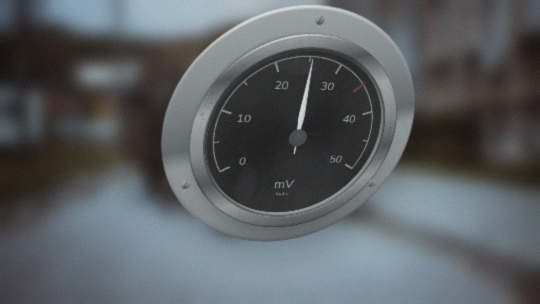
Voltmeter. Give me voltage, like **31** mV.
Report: **25** mV
